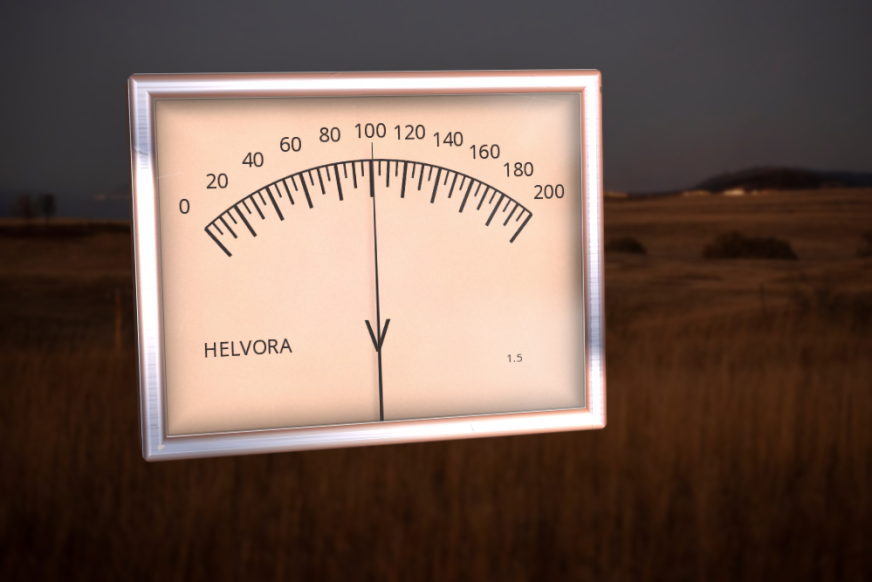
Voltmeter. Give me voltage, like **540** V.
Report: **100** V
